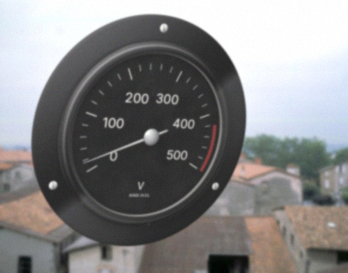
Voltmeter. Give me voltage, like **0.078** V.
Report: **20** V
